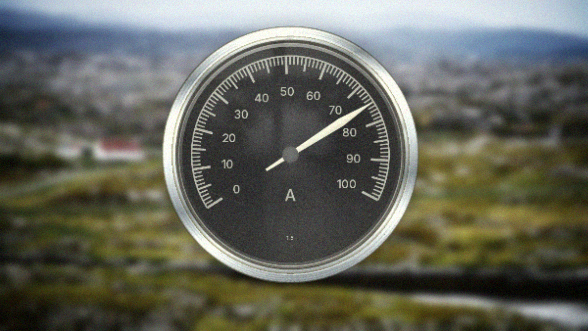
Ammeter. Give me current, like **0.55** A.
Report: **75** A
